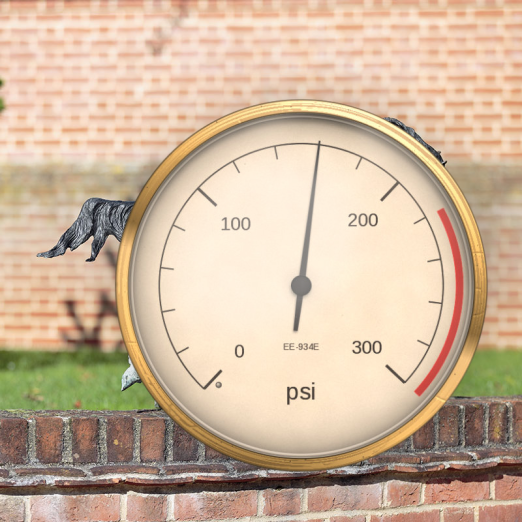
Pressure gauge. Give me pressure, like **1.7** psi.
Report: **160** psi
